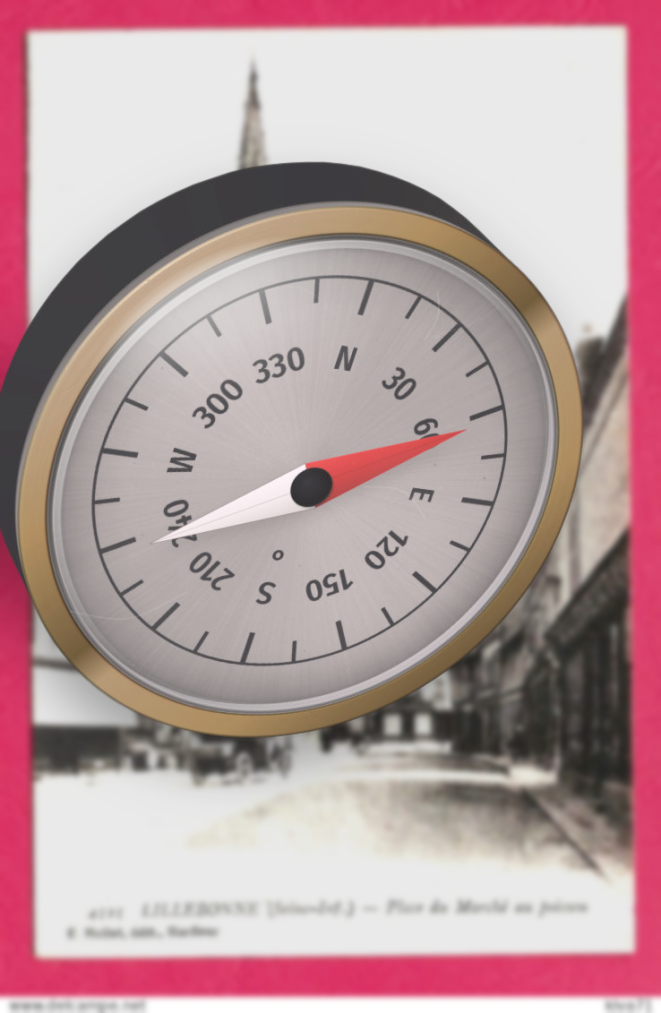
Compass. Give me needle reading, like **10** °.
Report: **60** °
